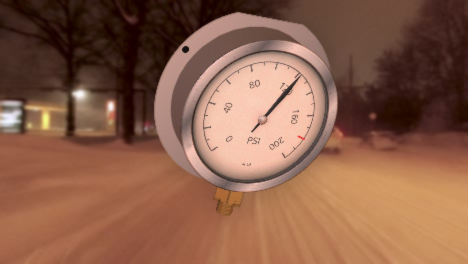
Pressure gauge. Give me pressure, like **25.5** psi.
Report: **120** psi
